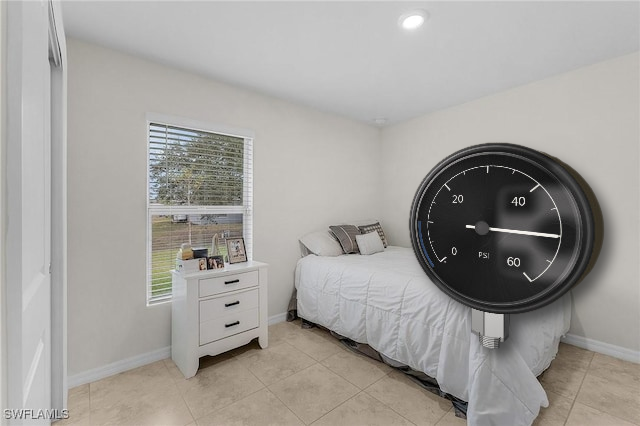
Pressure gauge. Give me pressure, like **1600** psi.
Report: **50** psi
